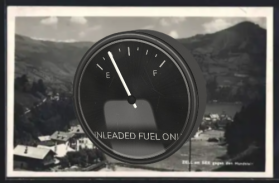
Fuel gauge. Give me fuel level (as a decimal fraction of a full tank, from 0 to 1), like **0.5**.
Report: **0.25**
